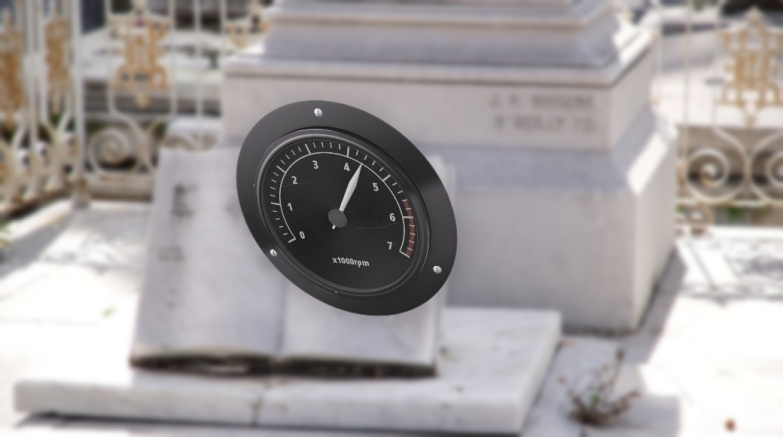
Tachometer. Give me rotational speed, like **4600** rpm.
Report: **4400** rpm
